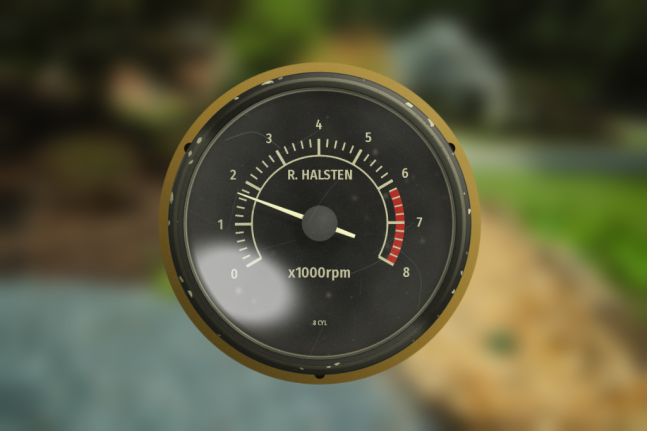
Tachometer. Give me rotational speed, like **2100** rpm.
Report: **1700** rpm
